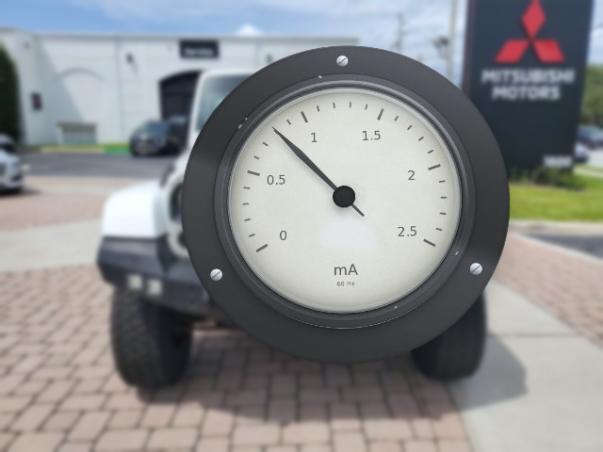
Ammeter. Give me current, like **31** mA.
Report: **0.8** mA
